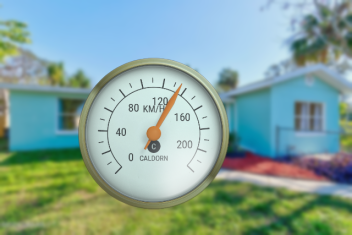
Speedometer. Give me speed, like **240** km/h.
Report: **135** km/h
